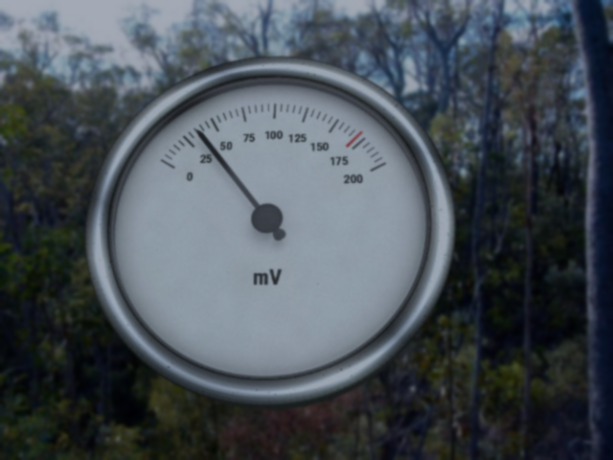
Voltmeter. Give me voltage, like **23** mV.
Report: **35** mV
